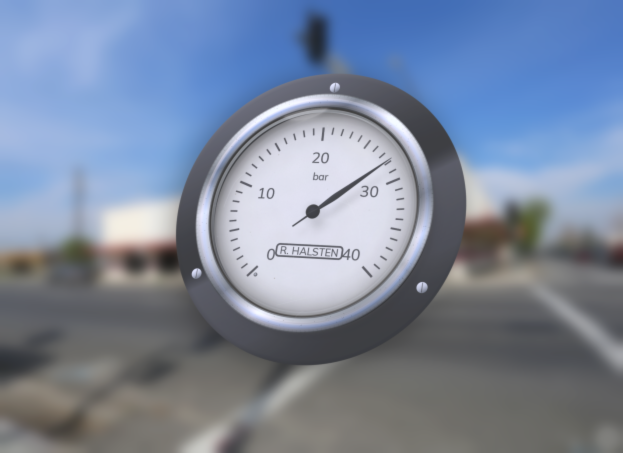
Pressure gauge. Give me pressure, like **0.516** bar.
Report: **28** bar
